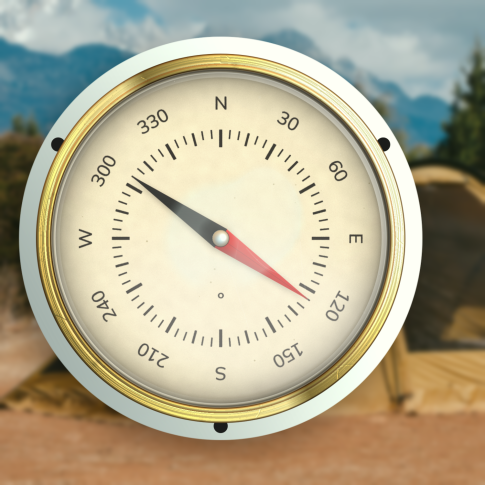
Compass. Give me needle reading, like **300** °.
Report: **125** °
